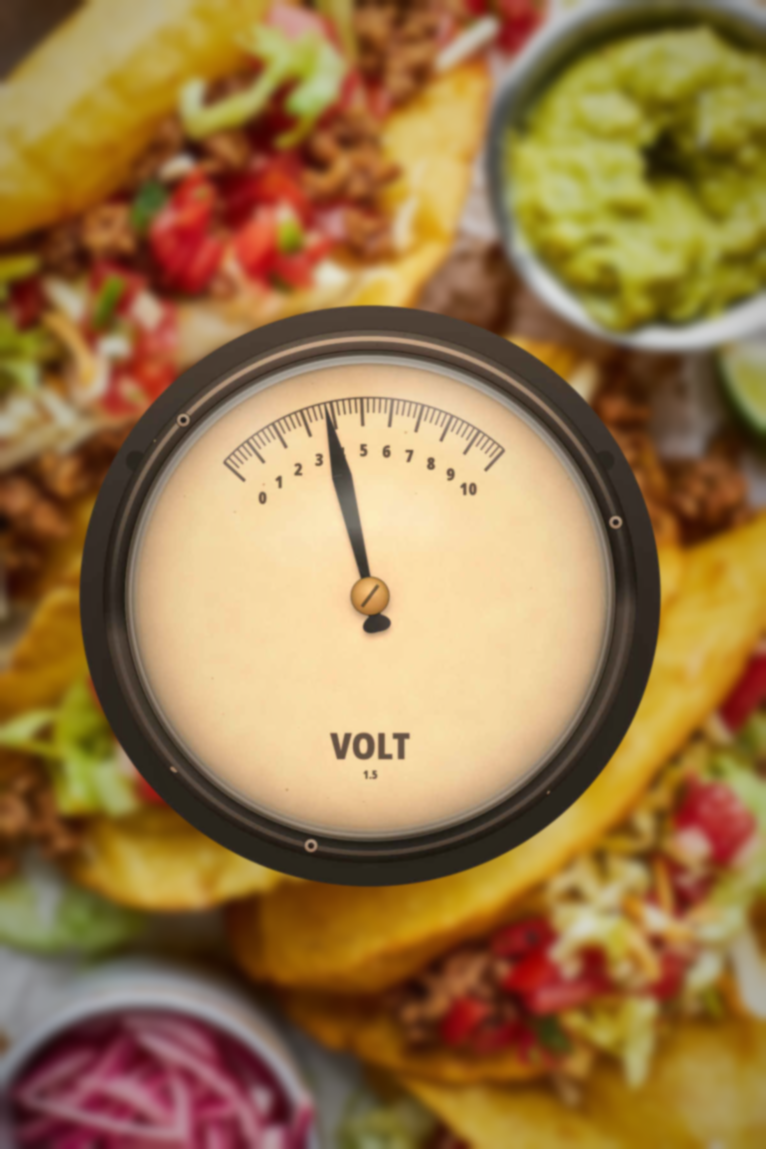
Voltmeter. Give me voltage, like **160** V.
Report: **3.8** V
